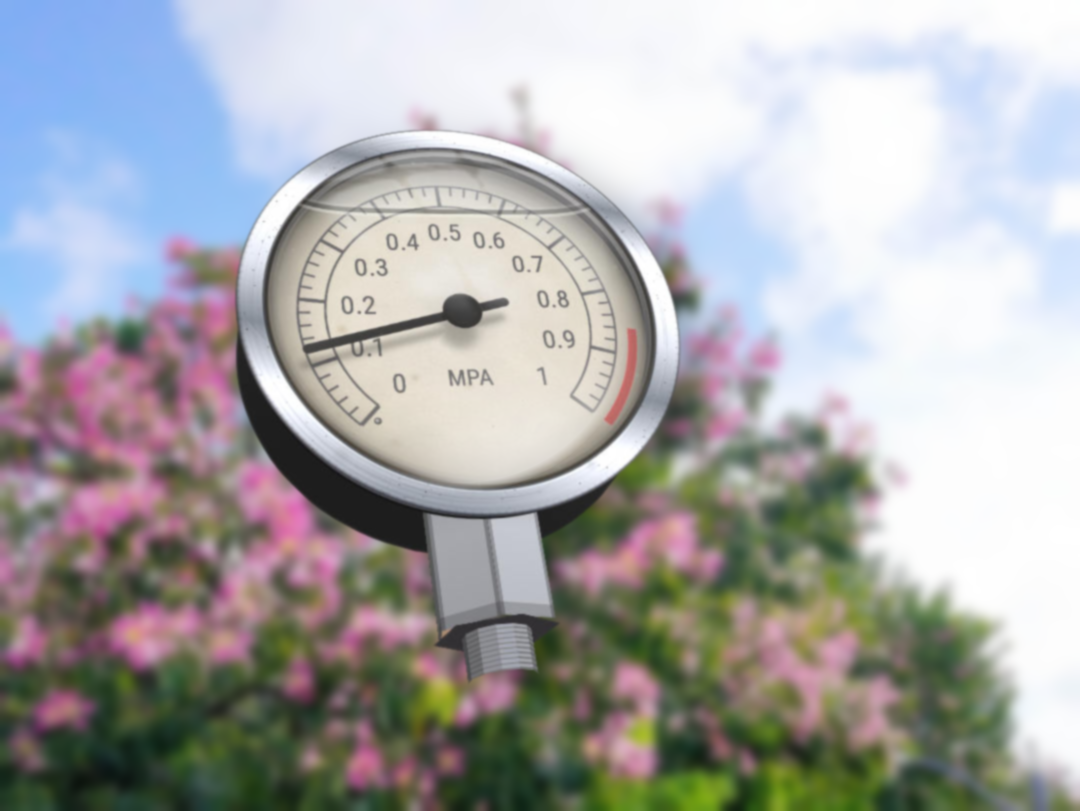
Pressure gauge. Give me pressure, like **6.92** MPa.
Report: **0.12** MPa
